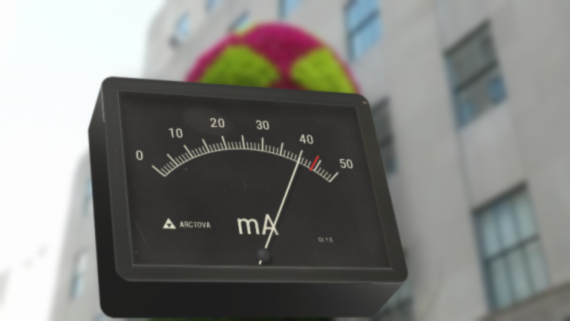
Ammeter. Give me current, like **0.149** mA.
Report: **40** mA
